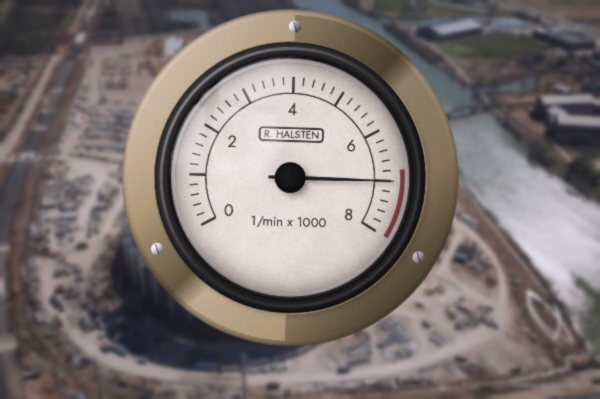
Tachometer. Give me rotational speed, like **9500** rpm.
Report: **7000** rpm
